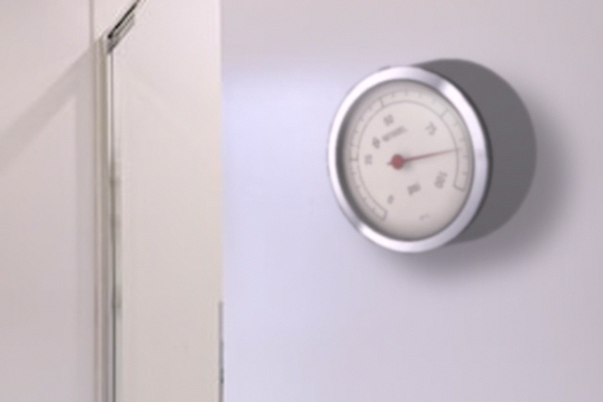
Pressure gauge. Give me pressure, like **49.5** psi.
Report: **87.5** psi
